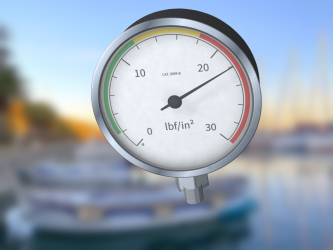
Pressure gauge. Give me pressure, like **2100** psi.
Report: **22** psi
